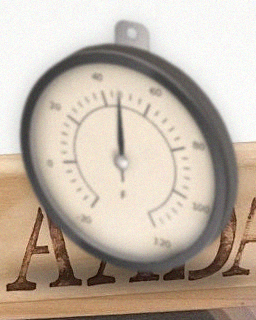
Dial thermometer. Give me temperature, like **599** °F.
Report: **48** °F
